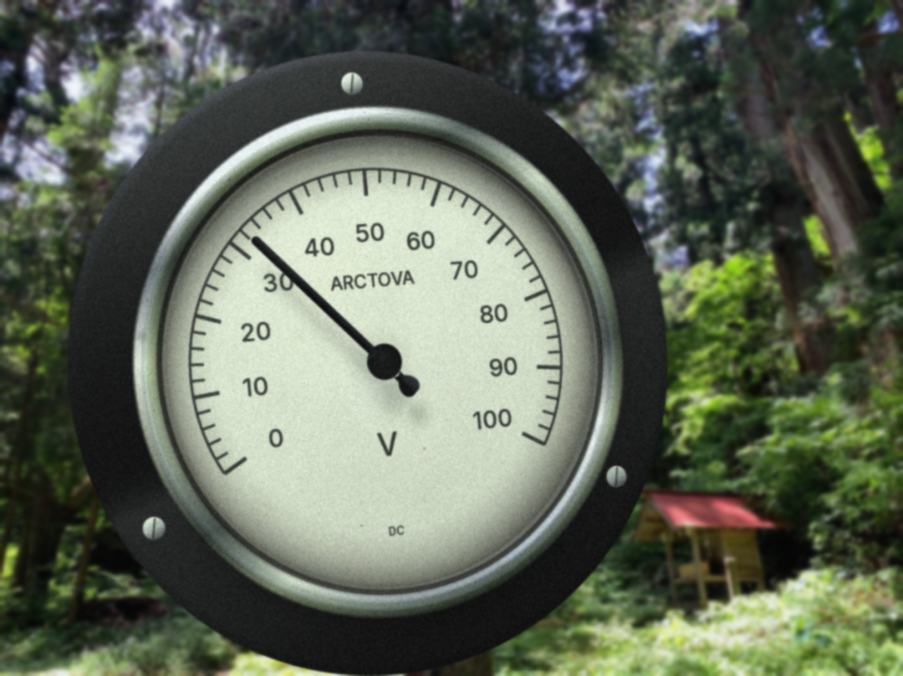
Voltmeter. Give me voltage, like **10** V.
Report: **32** V
